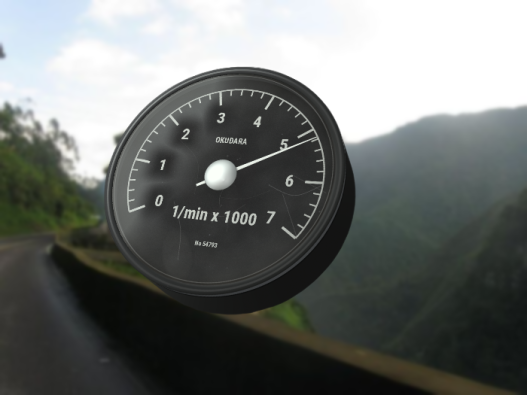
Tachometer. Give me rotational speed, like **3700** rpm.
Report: **5200** rpm
